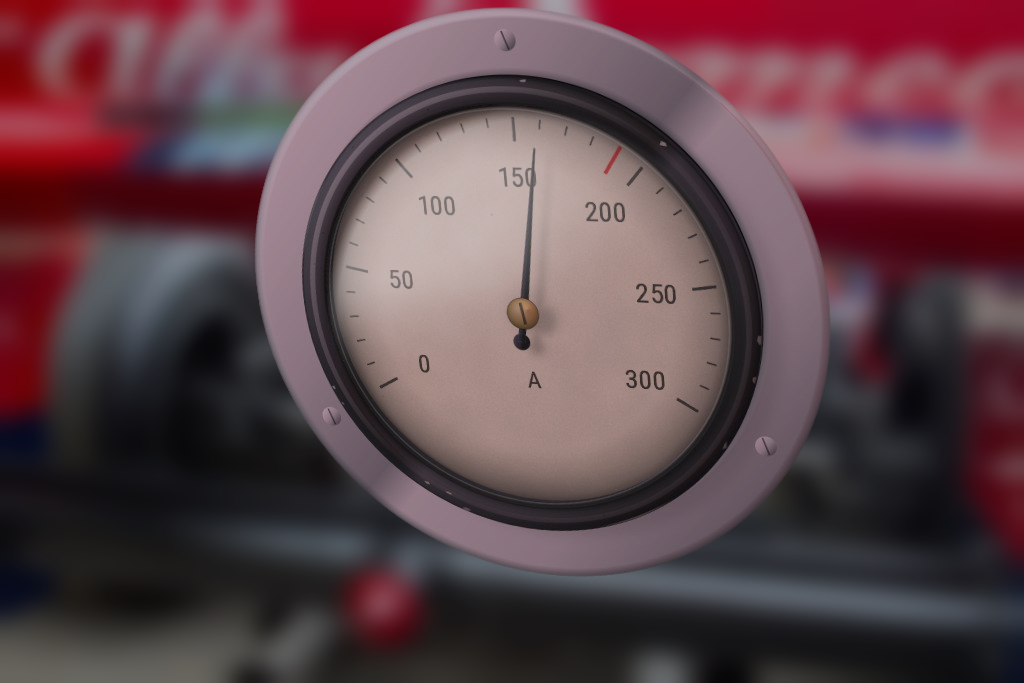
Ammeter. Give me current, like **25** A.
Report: **160** A
